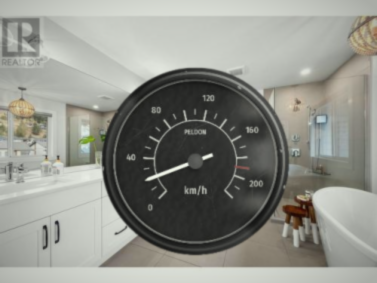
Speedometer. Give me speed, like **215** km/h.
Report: **20** km/h
